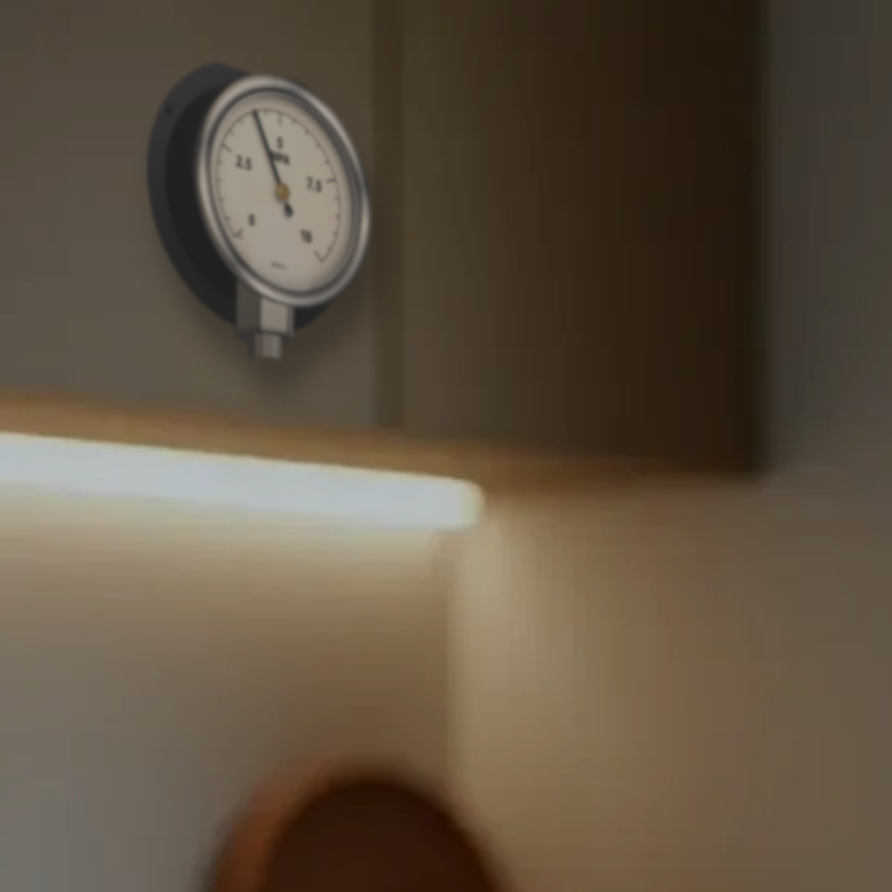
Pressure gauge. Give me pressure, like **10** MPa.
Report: **4** MPa
